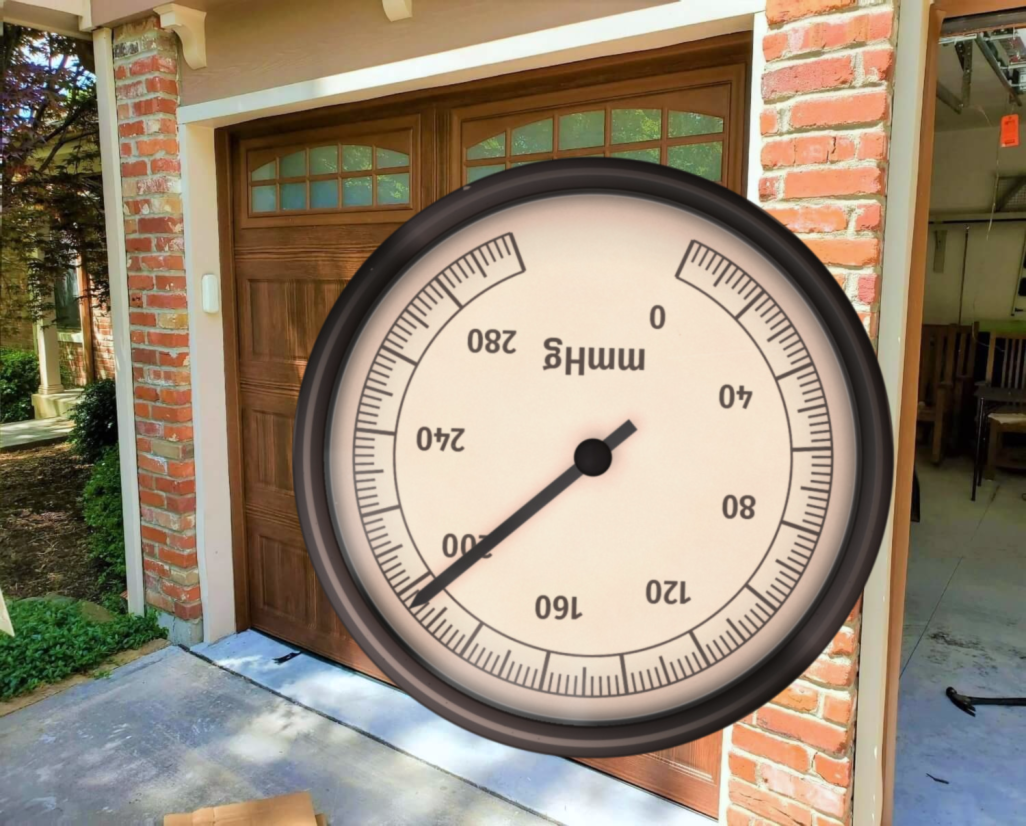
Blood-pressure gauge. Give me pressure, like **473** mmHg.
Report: **196** mmHg
